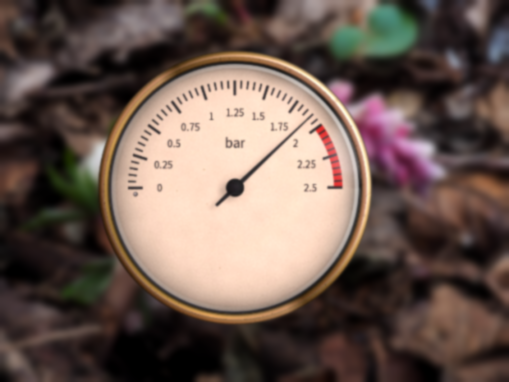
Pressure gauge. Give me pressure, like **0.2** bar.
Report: **1.9** bar
